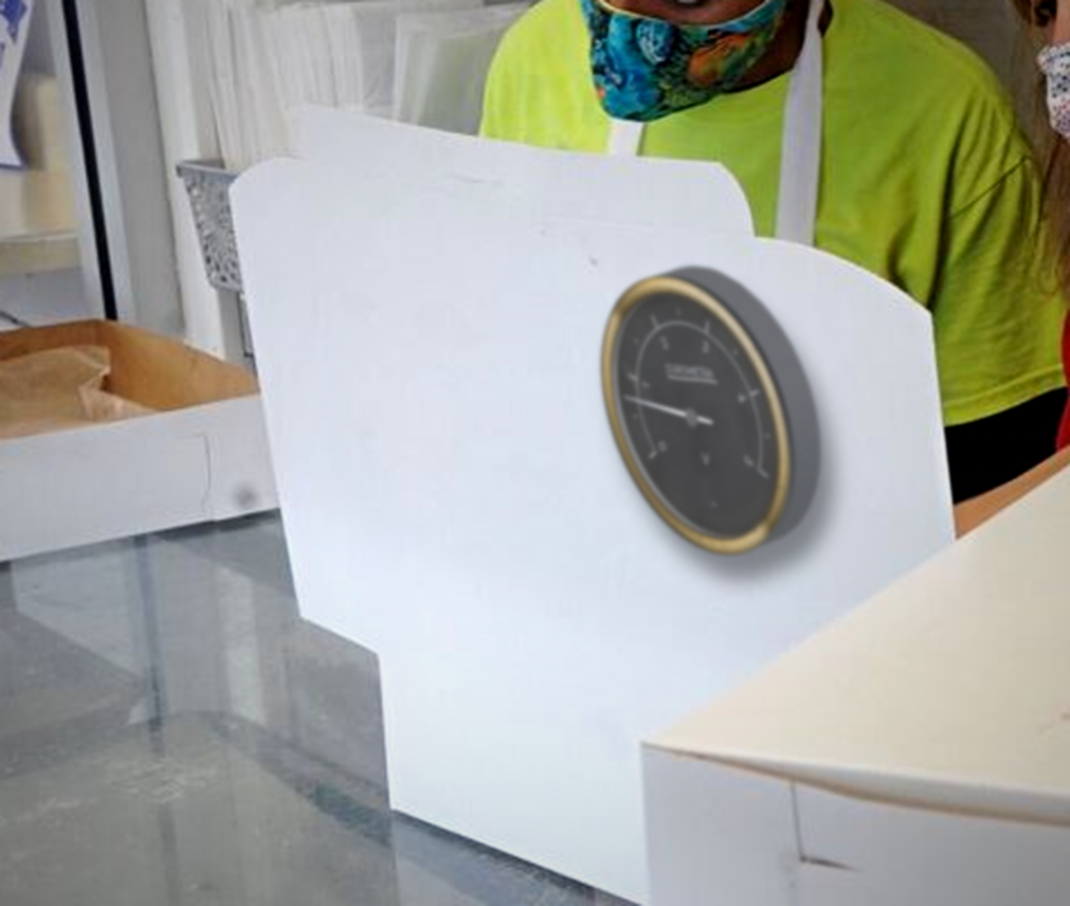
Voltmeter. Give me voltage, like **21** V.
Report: **0.75** V
